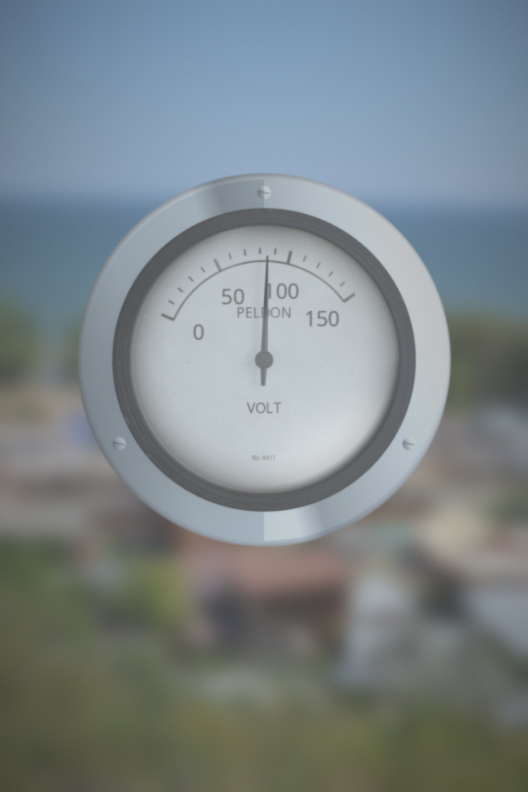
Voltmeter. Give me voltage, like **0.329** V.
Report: **85** V
